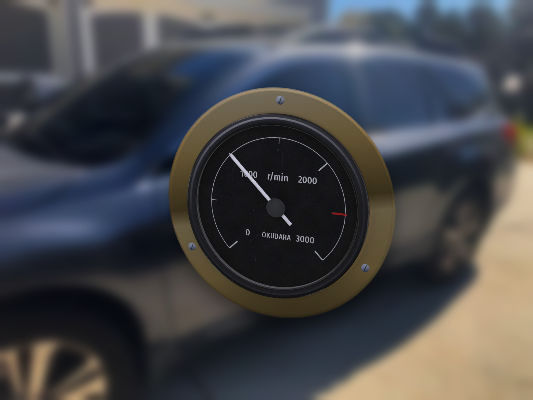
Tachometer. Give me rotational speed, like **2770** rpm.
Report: **1000** rpm
